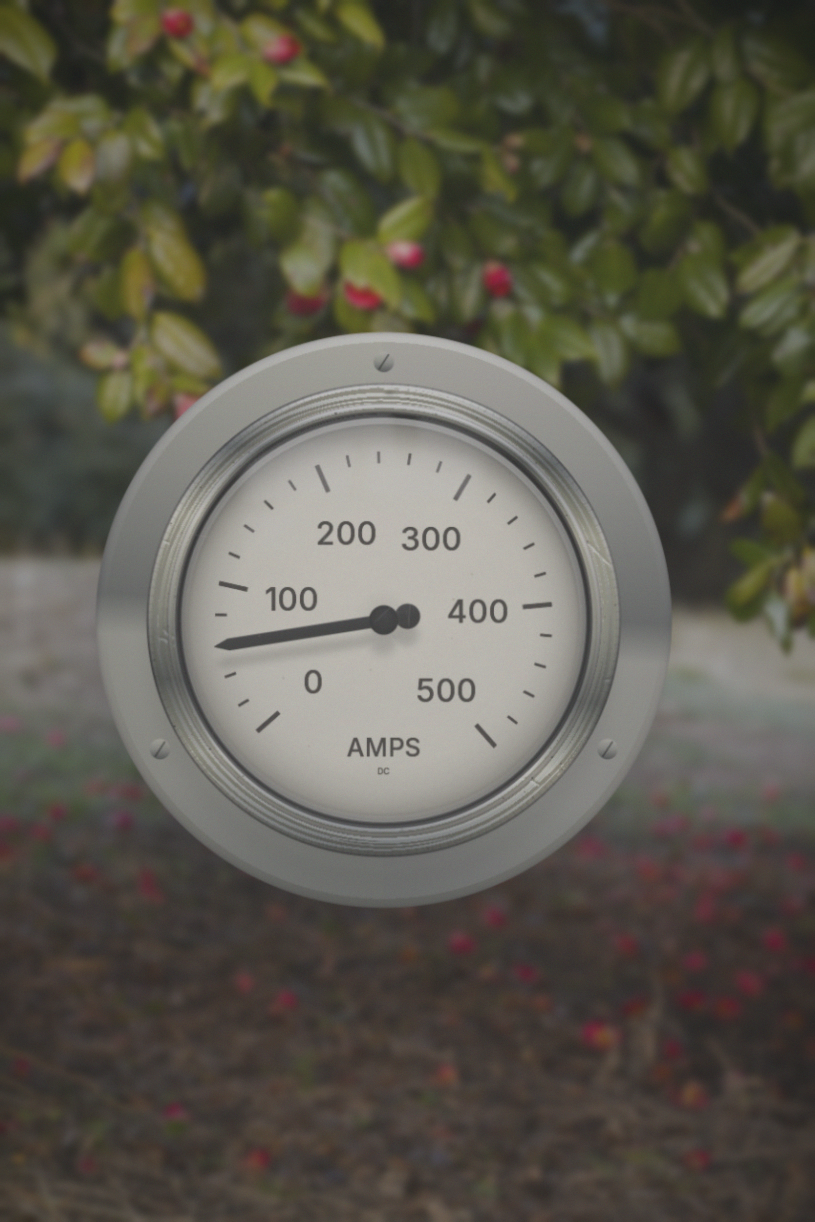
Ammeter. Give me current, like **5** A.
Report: **60** A
